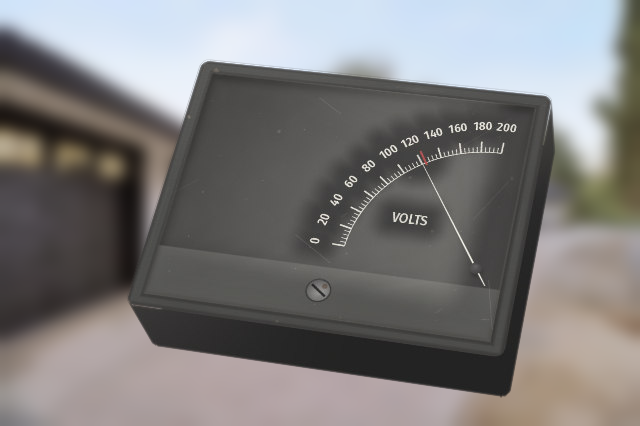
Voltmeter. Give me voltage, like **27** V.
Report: **120** V
